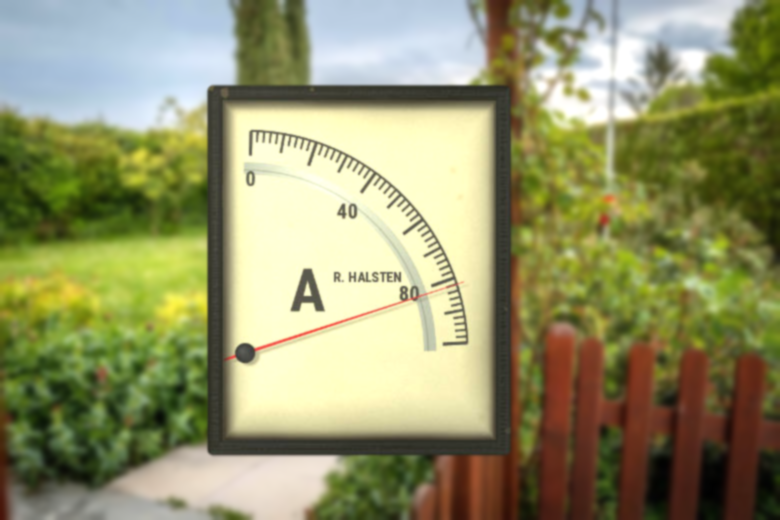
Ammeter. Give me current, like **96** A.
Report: **82** A
